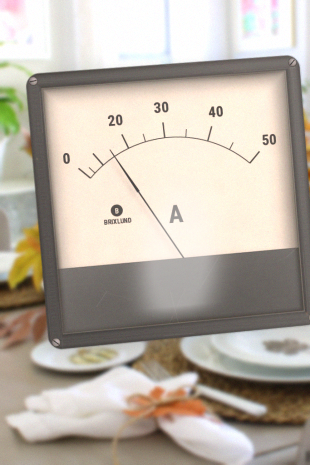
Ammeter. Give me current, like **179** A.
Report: **15** A
